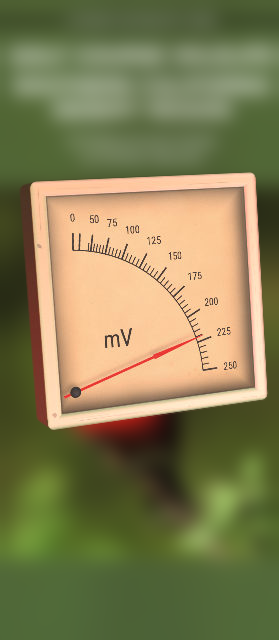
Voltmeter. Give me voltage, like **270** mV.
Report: **220** mV
